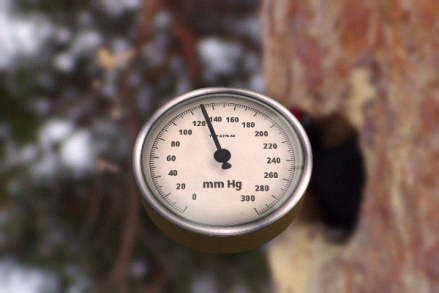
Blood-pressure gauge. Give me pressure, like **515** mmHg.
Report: **130** mmHg
